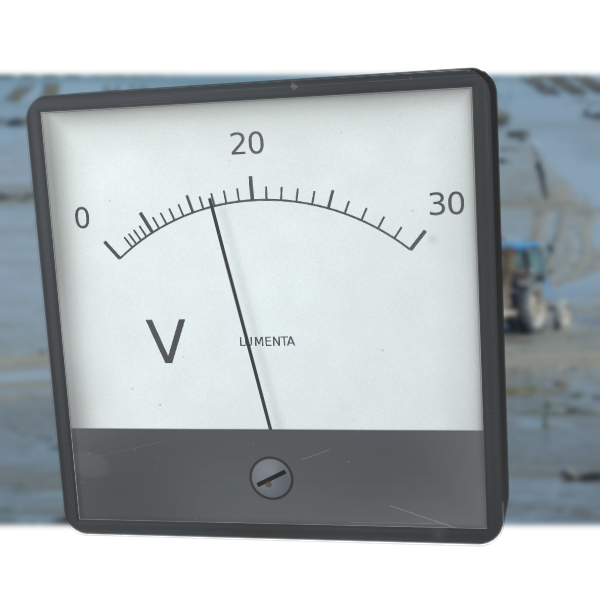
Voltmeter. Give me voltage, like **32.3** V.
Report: **17** V
